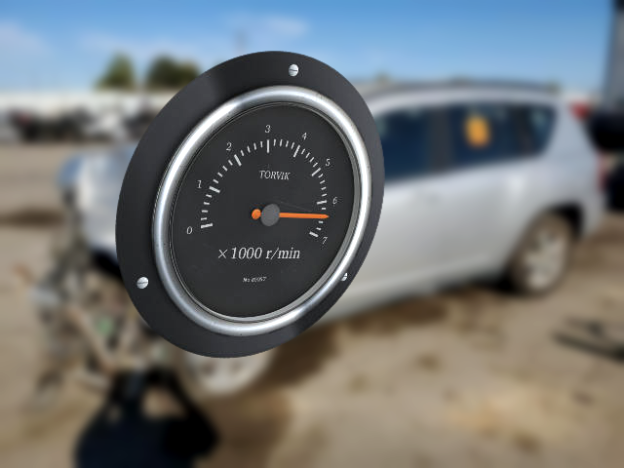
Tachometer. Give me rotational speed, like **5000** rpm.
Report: **6400** rpm
